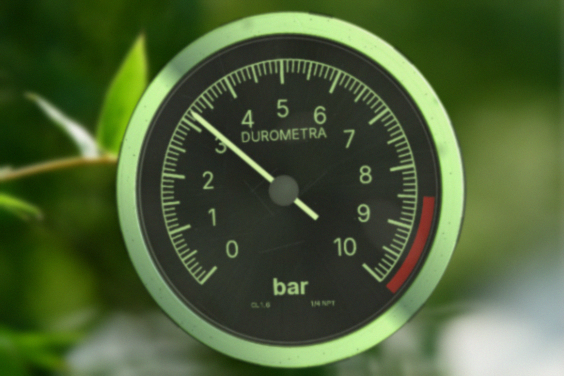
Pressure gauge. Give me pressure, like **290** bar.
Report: **3.2** bar
